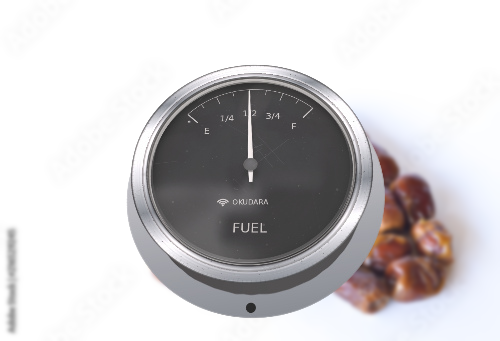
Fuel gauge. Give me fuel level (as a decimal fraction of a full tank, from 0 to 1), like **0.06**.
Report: **0.5**
